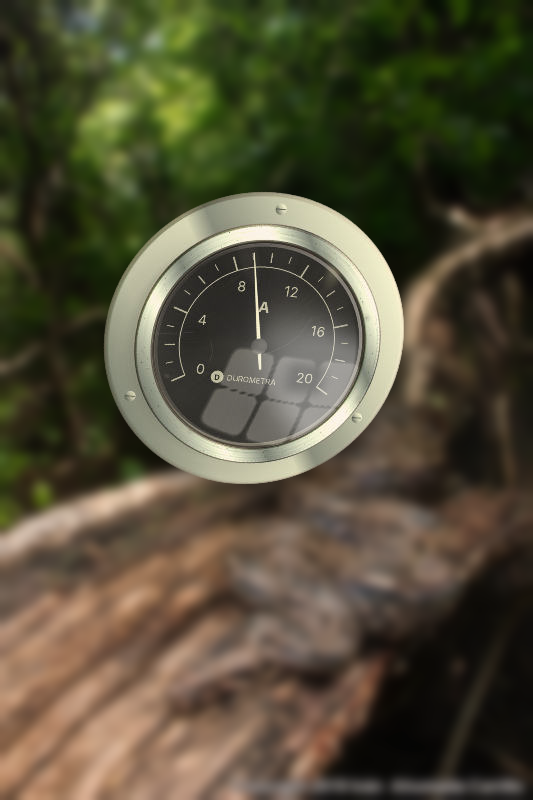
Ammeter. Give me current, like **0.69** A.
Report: **9** A
